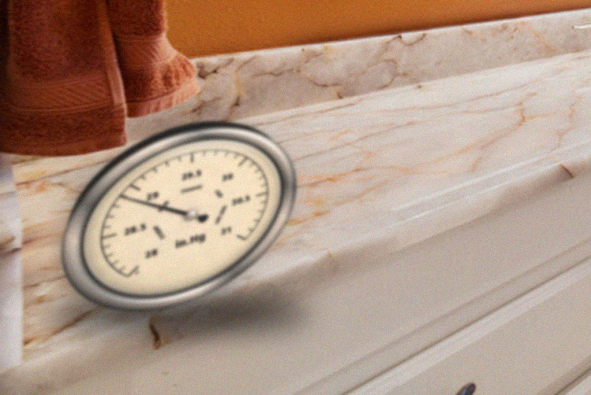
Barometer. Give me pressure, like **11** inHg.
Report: **28.9** inHg
